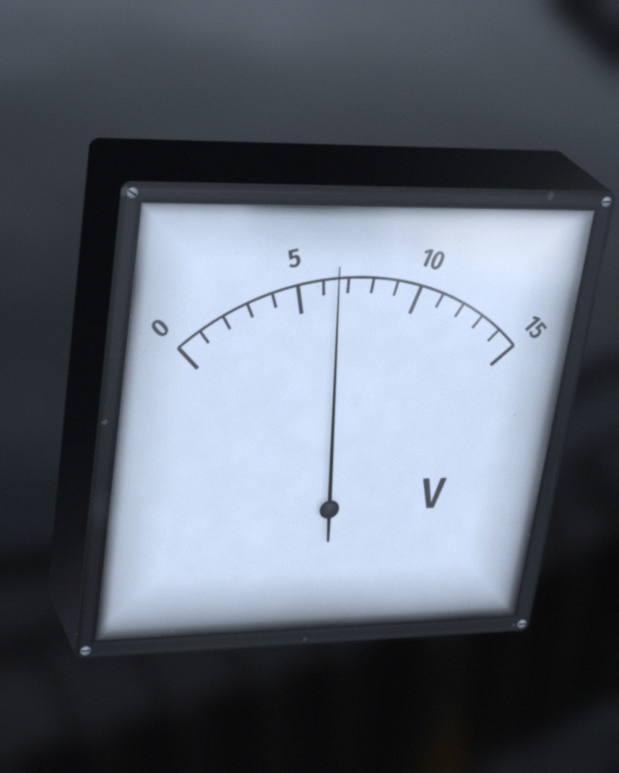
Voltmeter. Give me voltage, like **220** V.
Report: **6.5** V
